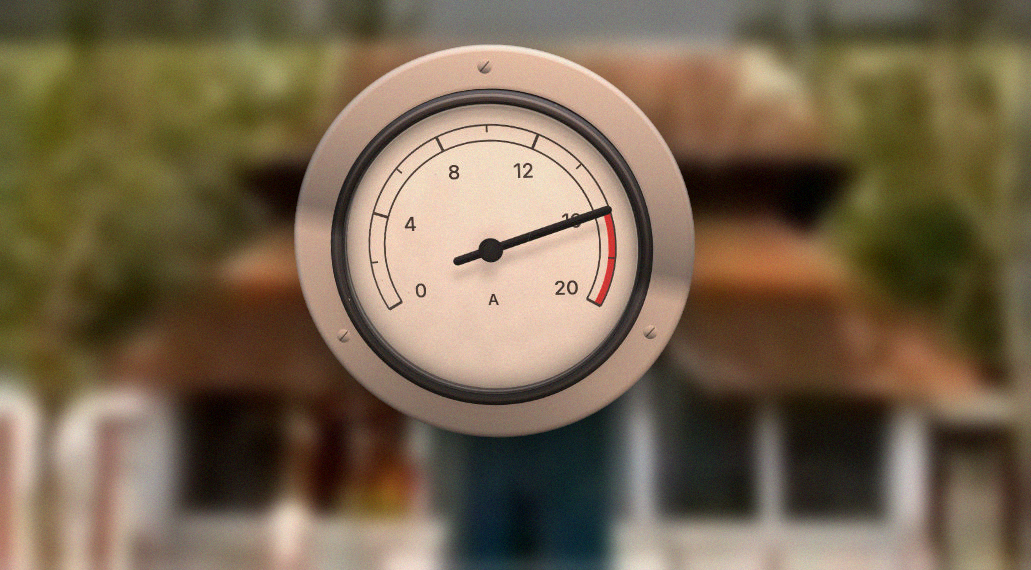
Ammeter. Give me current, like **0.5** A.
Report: **16** A
